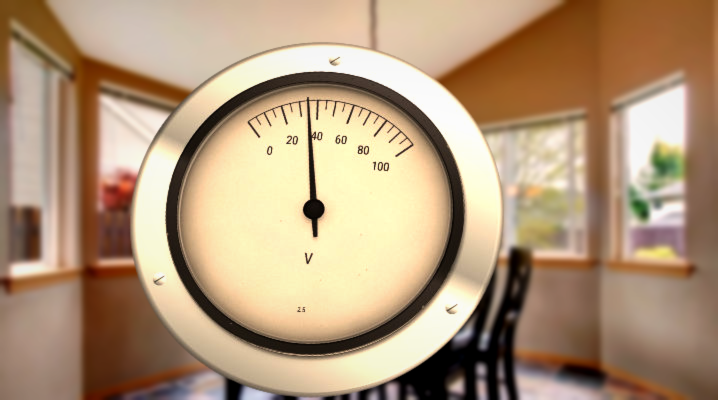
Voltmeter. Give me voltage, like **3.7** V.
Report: **35** V
